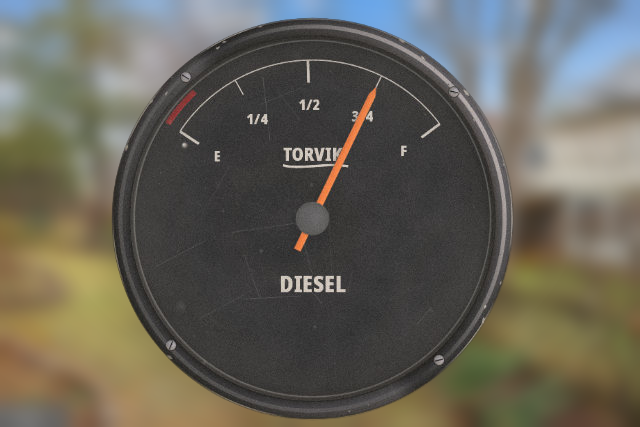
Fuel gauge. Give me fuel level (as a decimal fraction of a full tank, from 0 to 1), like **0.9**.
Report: **0.75**
